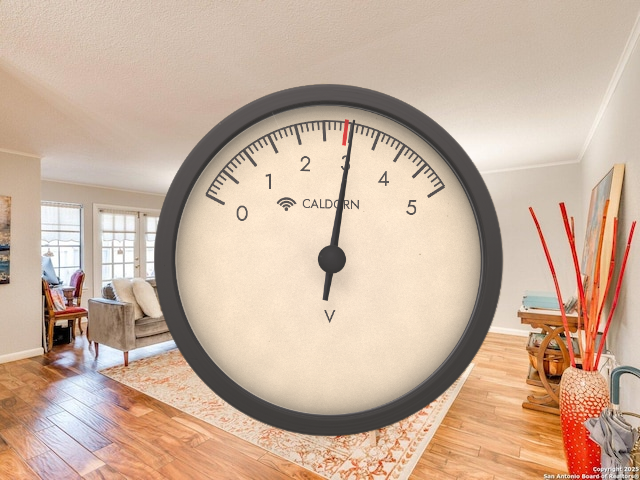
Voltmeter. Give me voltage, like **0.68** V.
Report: **3** V
